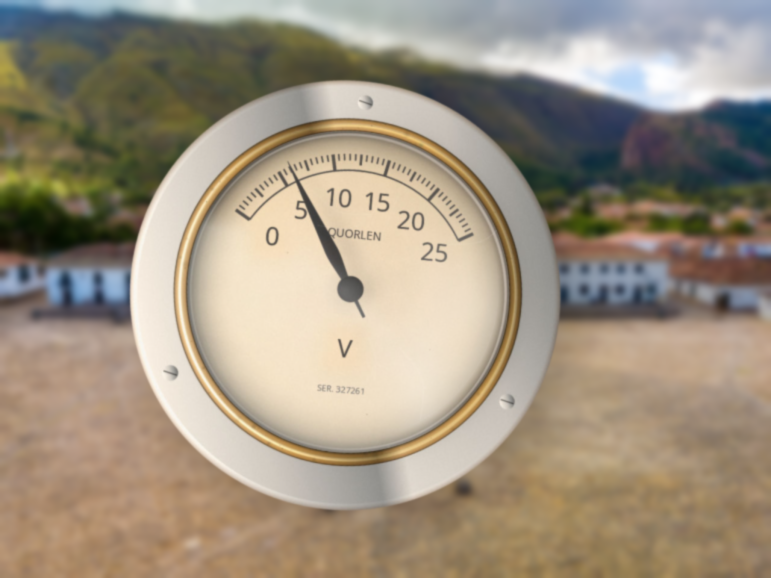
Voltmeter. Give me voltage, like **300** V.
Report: **6** V
